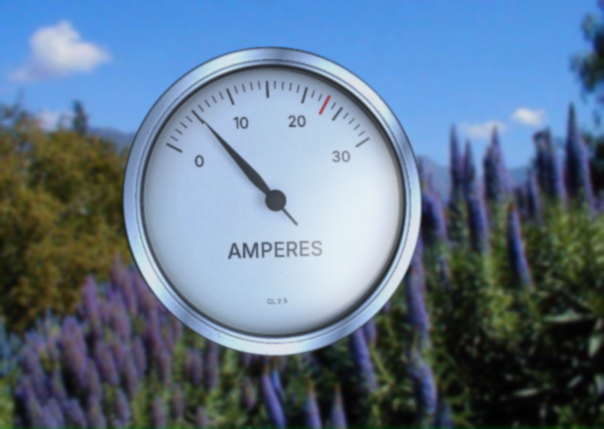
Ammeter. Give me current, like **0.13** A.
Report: **5** A
